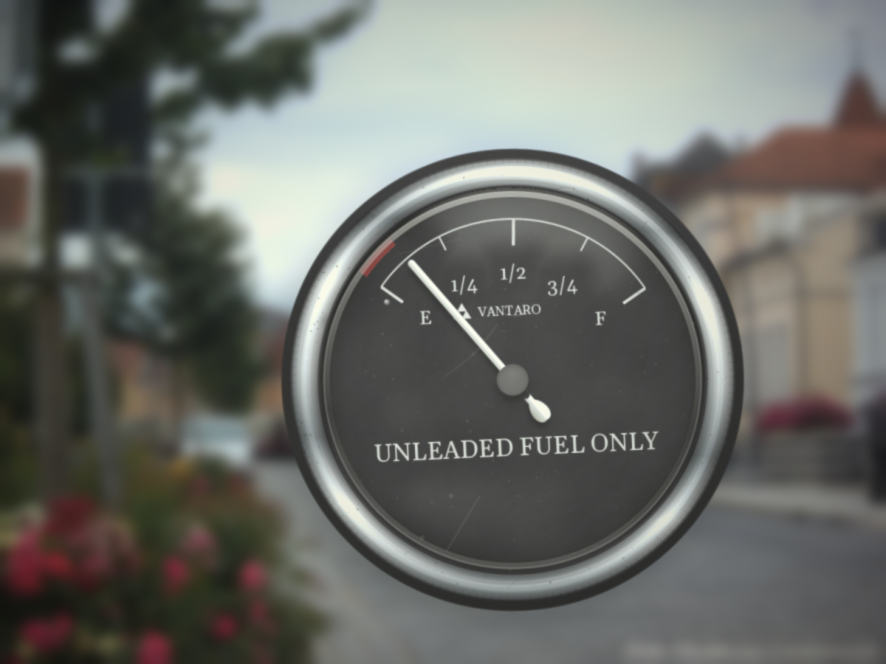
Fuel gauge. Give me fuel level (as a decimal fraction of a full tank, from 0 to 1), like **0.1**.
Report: **0.125**
